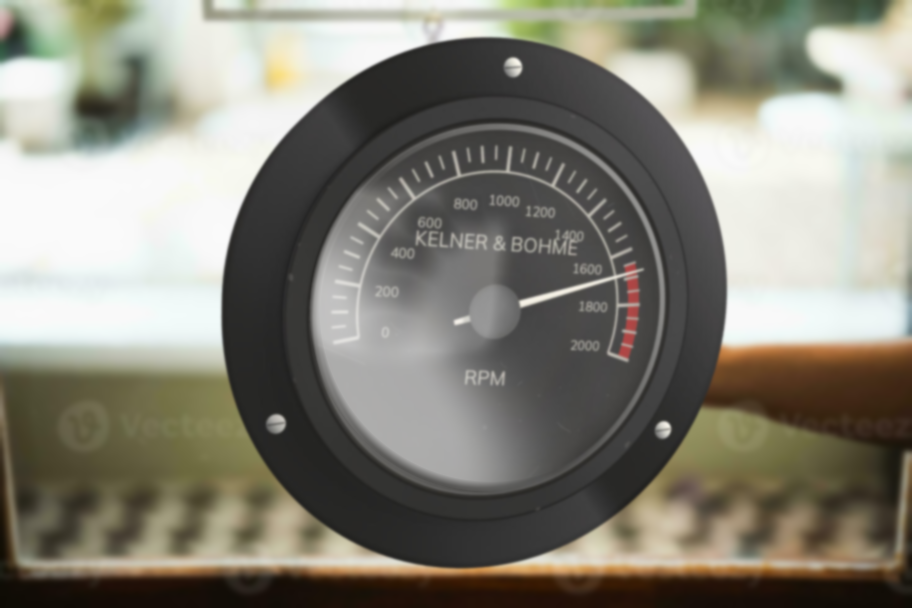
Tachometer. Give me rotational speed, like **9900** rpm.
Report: **1675** rpm
